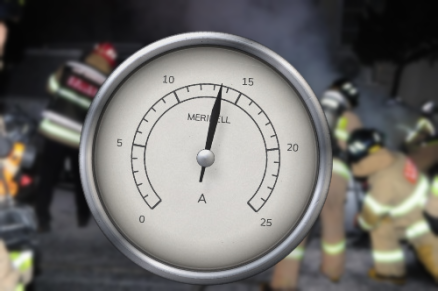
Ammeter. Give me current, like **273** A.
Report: **13.5** A
